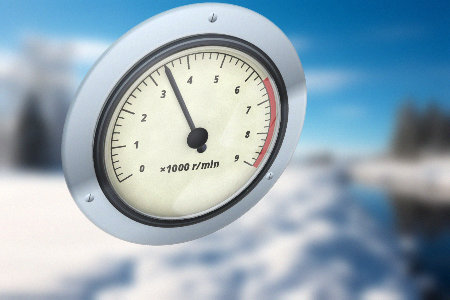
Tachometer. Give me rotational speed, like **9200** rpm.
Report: **3400** rpm
